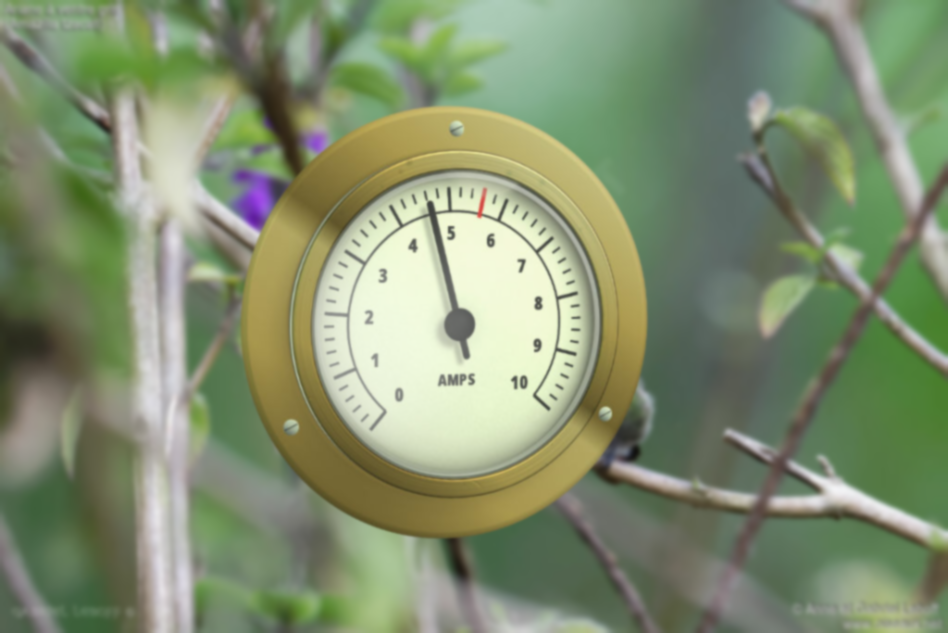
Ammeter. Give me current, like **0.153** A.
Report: **4.6** A
